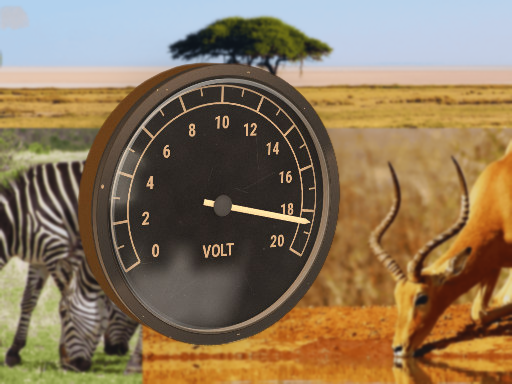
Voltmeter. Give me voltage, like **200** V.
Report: **18.5** V
